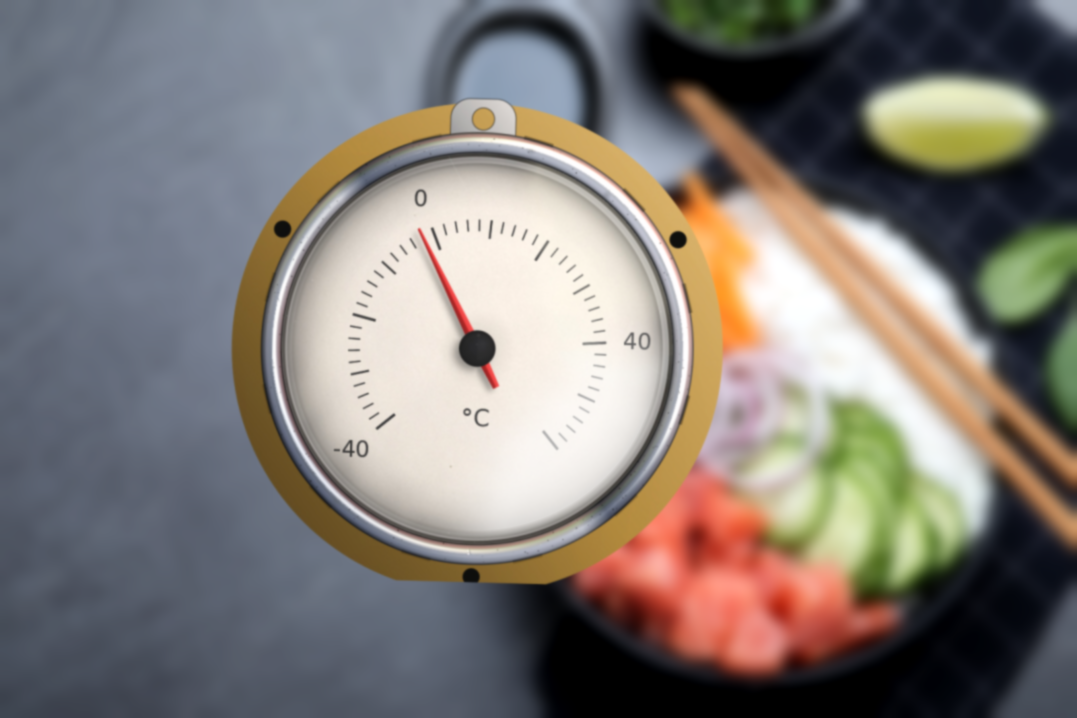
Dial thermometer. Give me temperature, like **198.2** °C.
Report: **-2** °C
